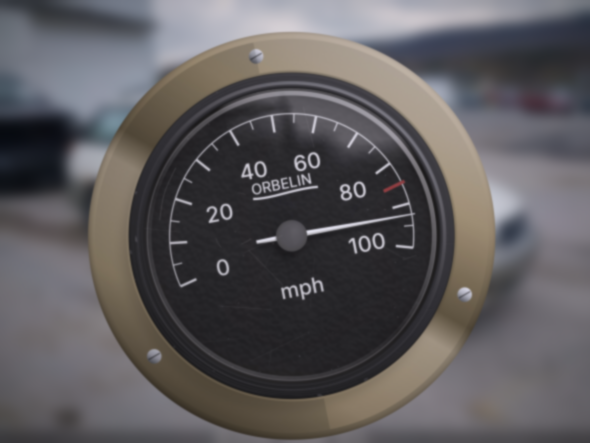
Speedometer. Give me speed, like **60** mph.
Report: **92.5** mph
